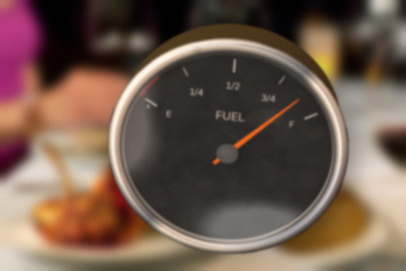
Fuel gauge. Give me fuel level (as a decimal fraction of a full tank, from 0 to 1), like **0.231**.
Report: **0.875**
